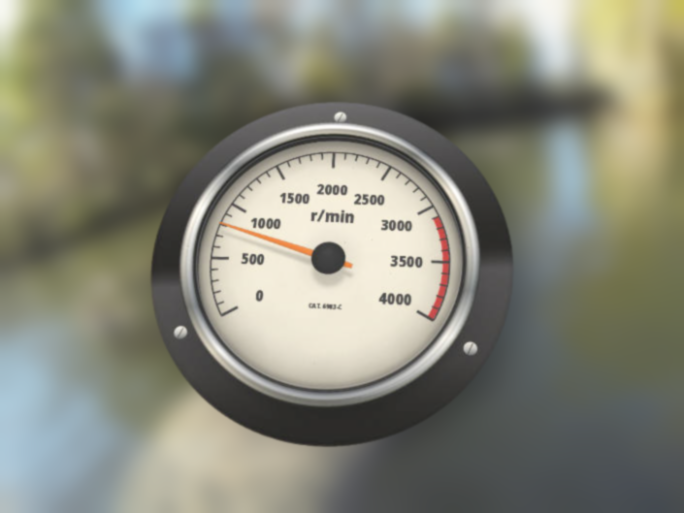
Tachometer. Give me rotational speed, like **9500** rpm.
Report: **800** rpm
